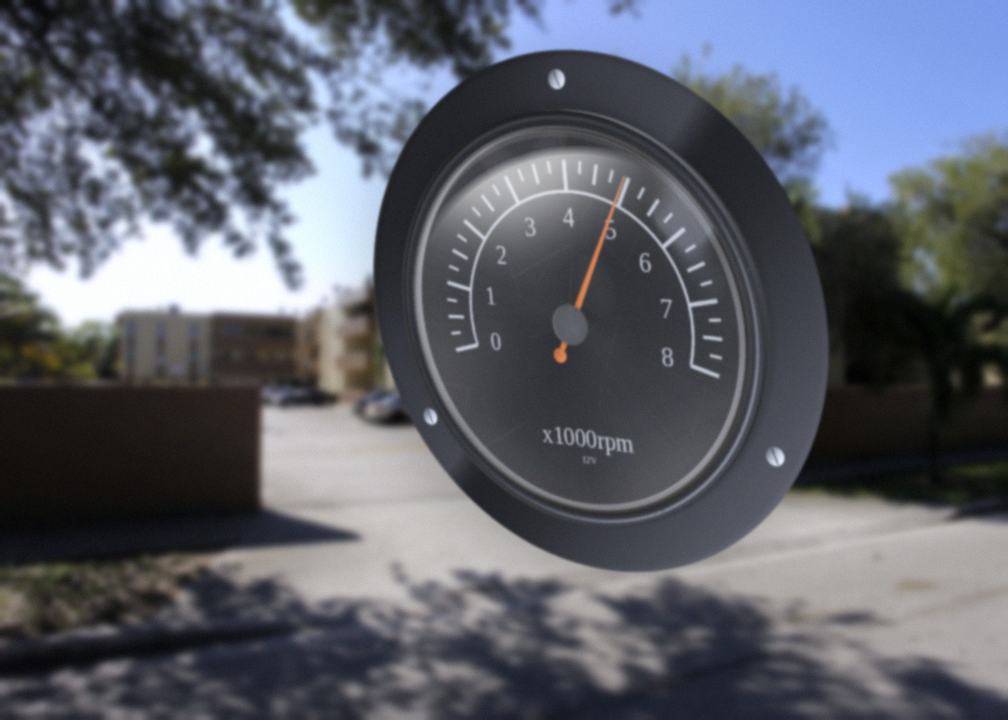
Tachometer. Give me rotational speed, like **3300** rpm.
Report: **5000** rpm
